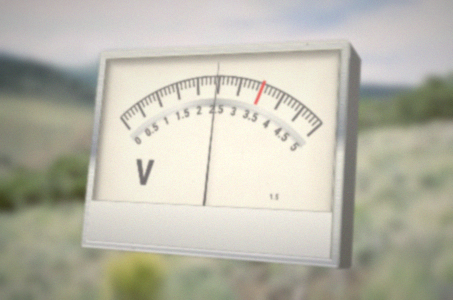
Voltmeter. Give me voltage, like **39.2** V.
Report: **2.5** V
